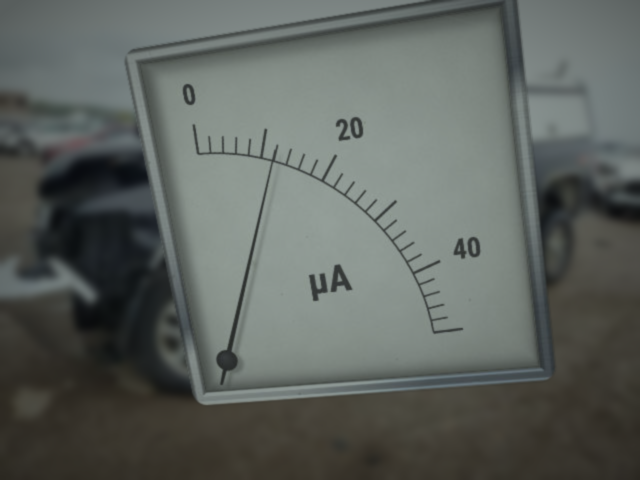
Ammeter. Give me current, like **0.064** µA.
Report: **12** µA
